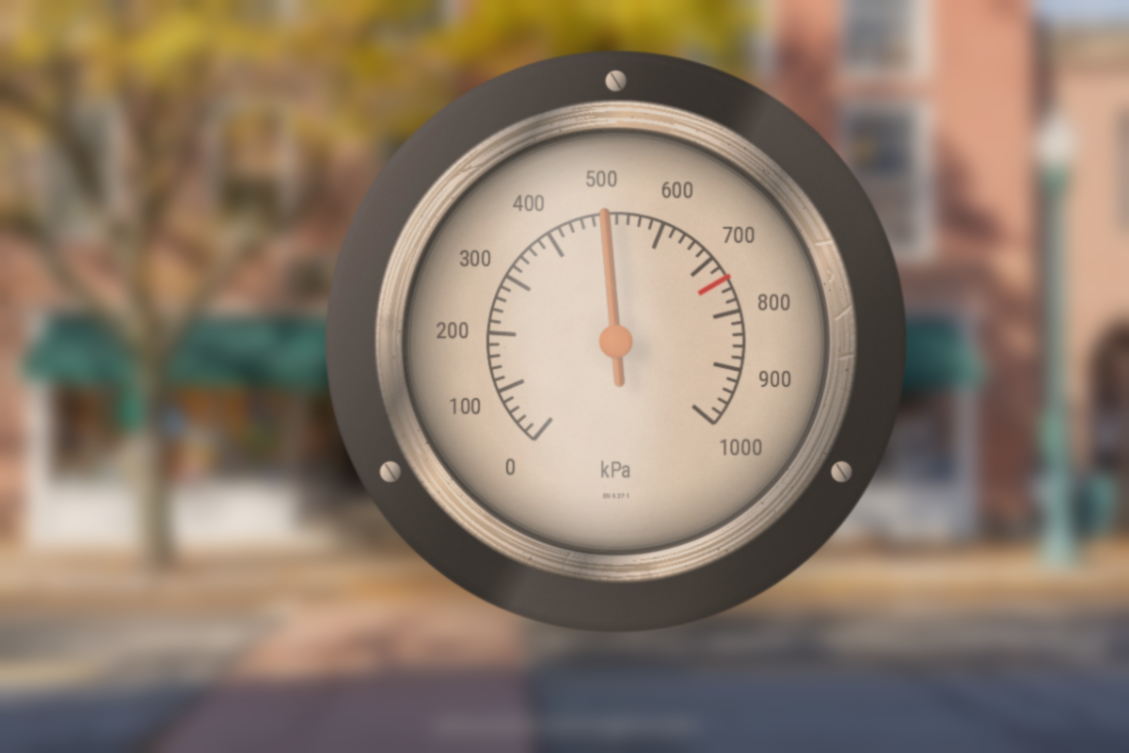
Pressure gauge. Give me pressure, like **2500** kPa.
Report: **500** kPa
